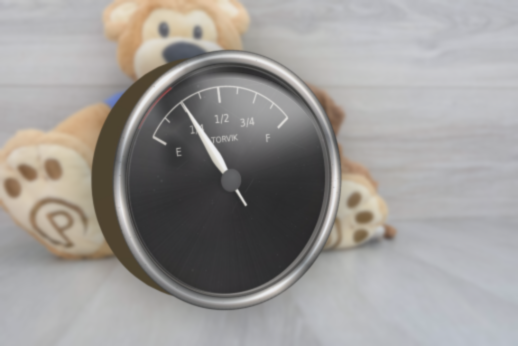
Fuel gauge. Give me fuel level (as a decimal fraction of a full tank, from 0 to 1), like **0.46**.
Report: **0.25**
